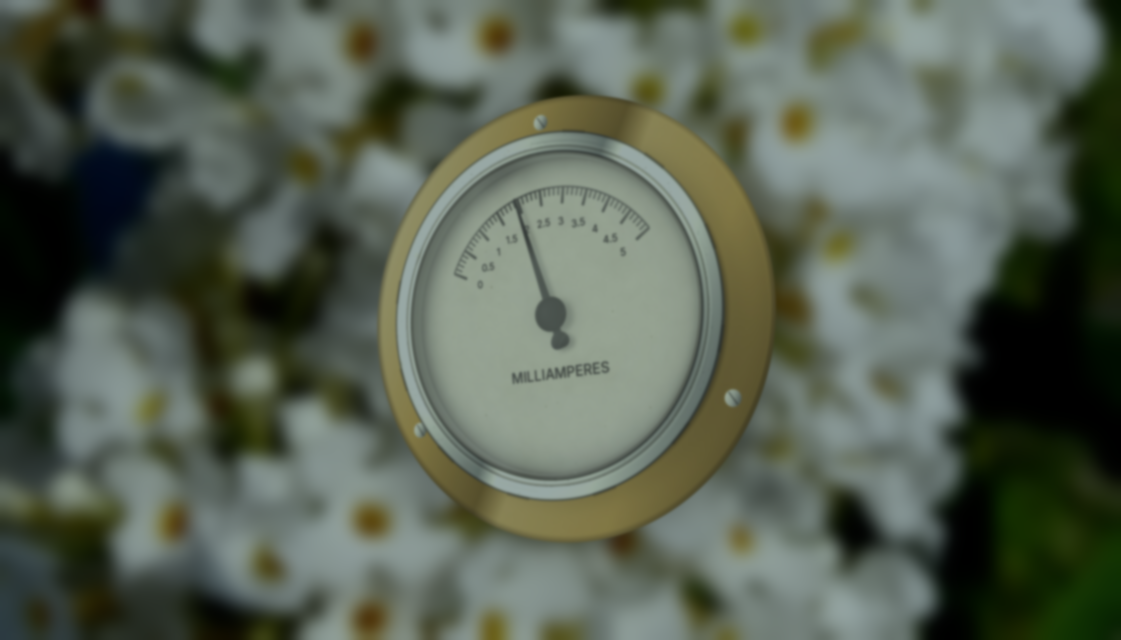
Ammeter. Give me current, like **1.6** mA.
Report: **2** mA
